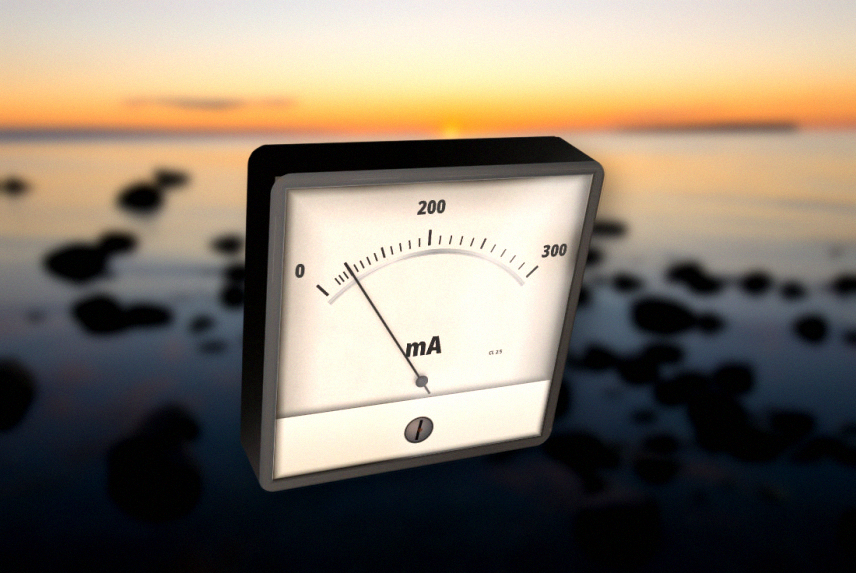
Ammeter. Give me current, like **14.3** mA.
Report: **100** mA
